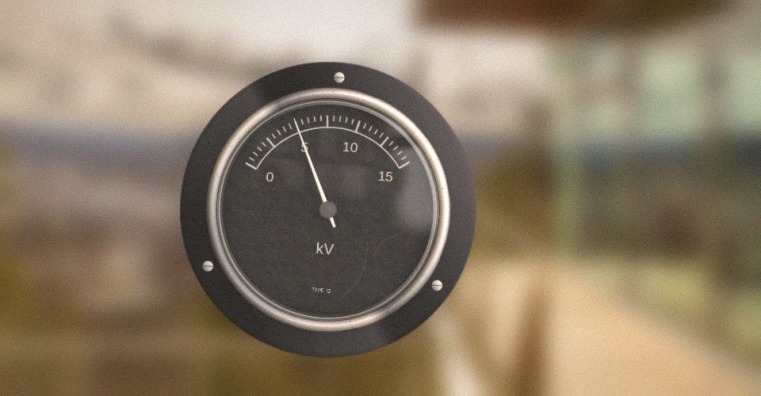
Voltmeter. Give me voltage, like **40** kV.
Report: **5** kV
